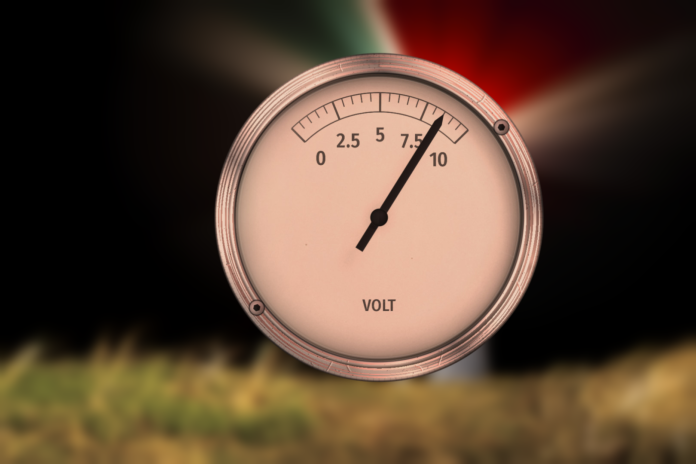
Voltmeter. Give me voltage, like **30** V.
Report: **8.5** V
